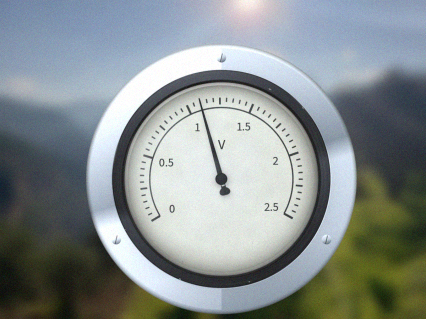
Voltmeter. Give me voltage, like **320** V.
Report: **1.1** V
